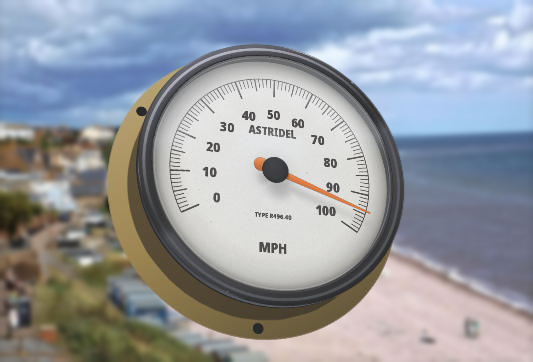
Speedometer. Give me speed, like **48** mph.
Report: **95** mph
